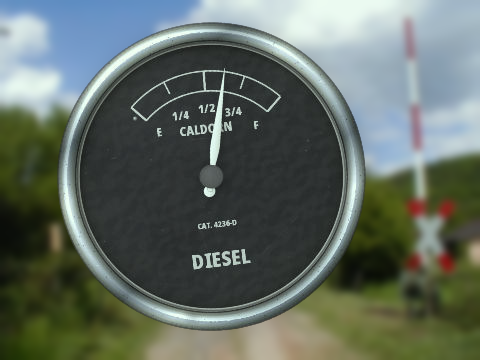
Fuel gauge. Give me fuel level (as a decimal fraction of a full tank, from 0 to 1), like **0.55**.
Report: **0.625**
